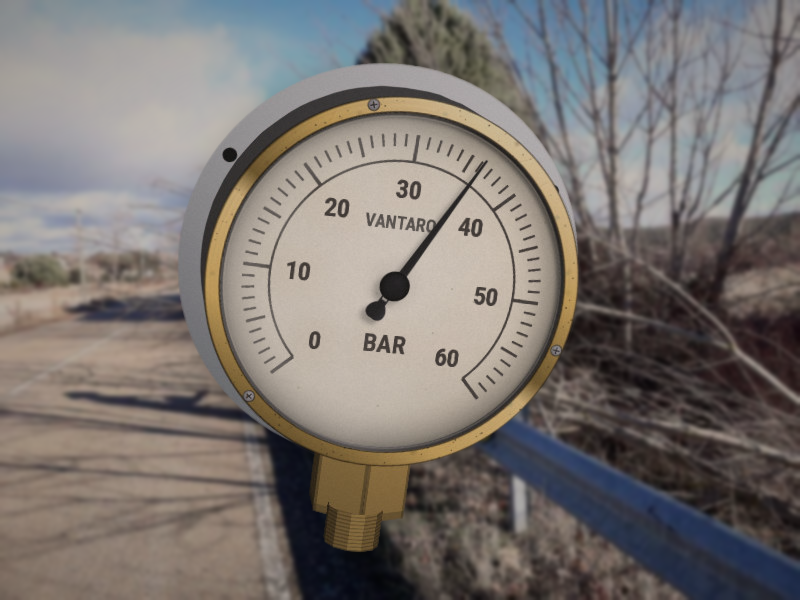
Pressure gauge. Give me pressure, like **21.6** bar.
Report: **36** bar
